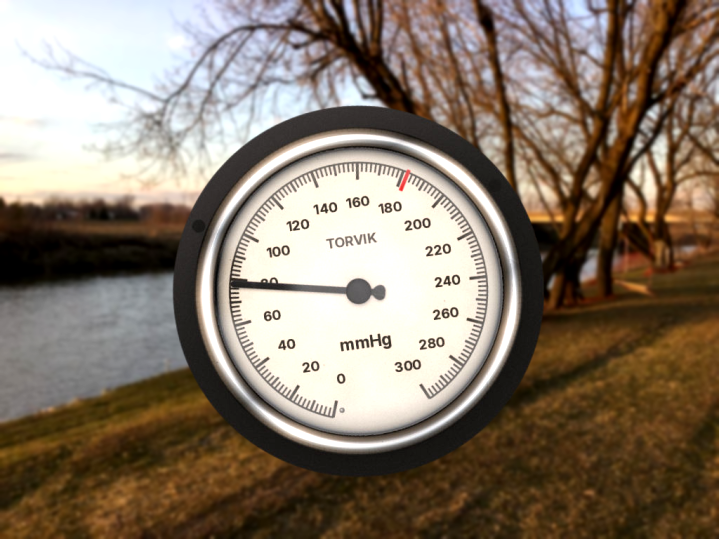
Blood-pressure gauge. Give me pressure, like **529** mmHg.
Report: **78** mmHg
